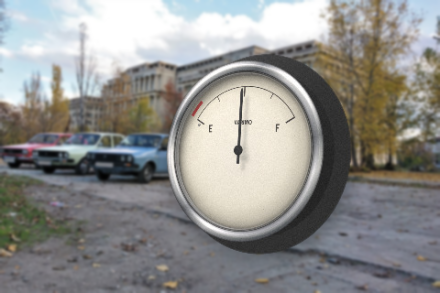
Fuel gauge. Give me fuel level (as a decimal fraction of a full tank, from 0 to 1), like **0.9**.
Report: **0.5**
